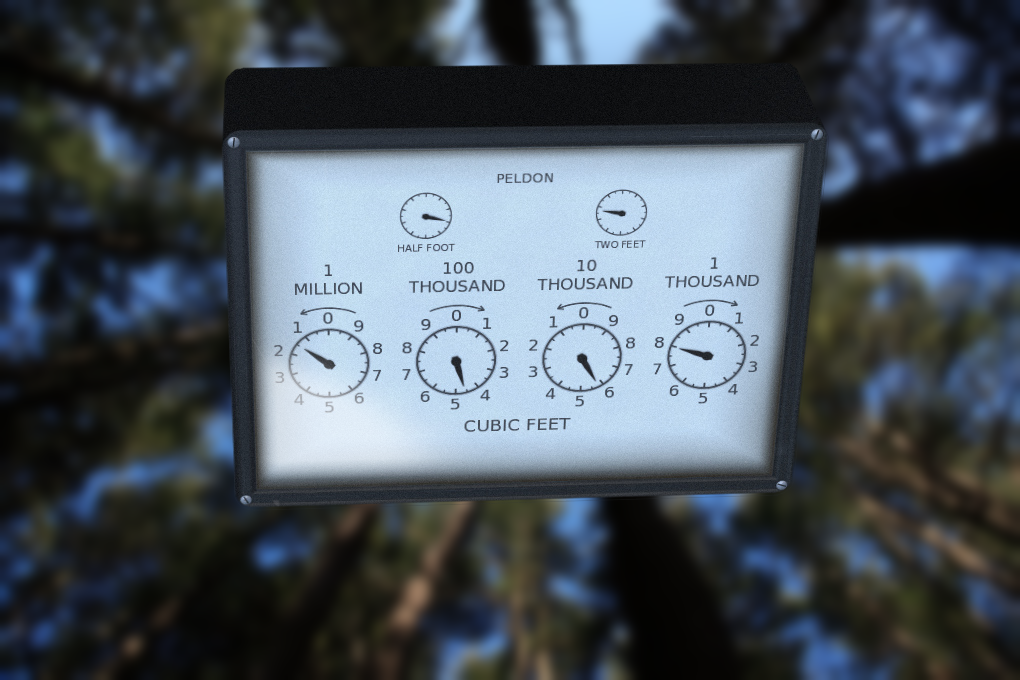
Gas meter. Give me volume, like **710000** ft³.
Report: **145800** ft³
